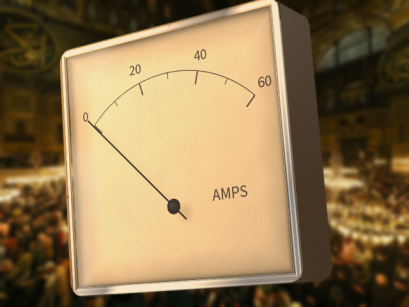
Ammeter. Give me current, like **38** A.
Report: **0** A
